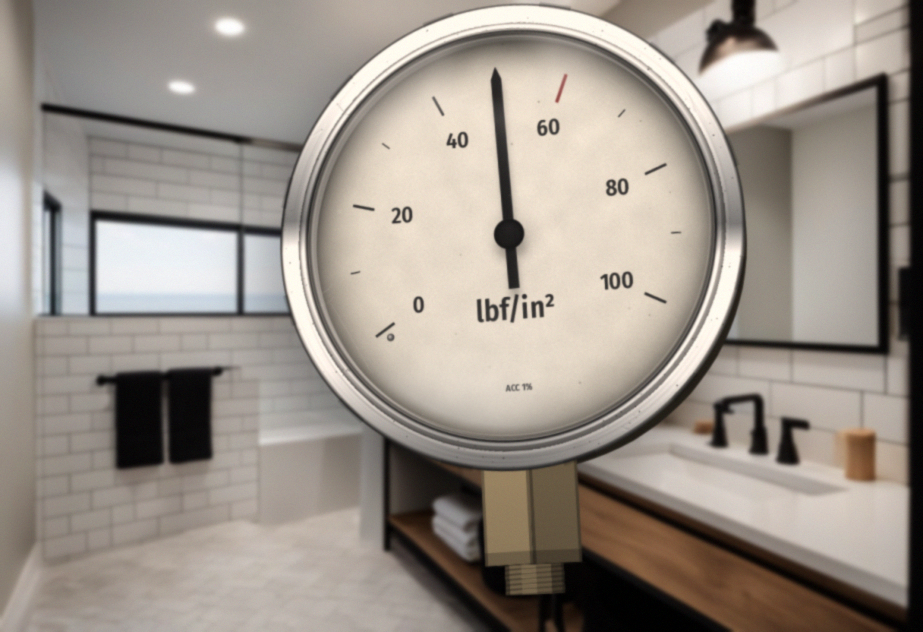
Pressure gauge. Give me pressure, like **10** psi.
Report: **50** psi
